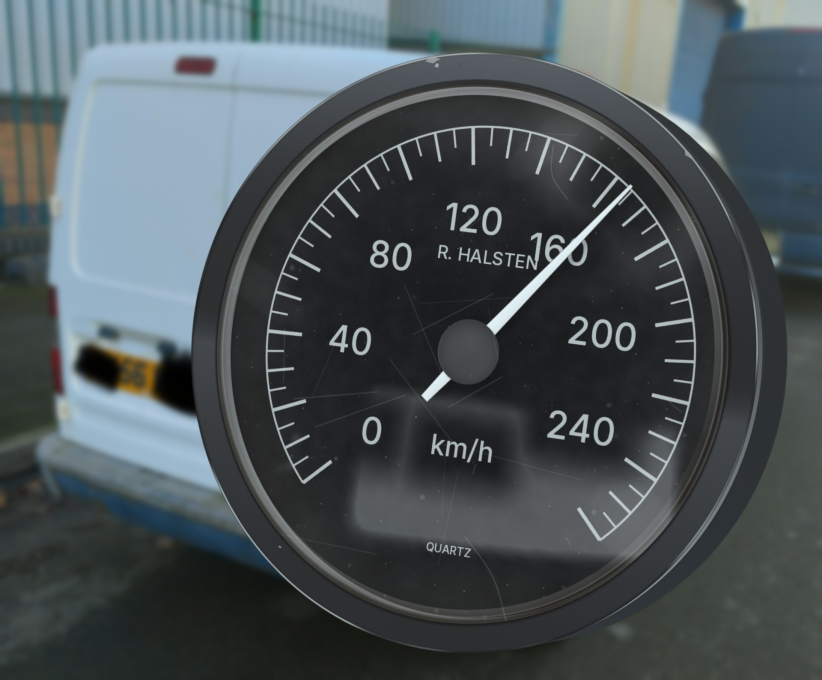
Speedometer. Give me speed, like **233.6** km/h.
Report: **165** km/h
